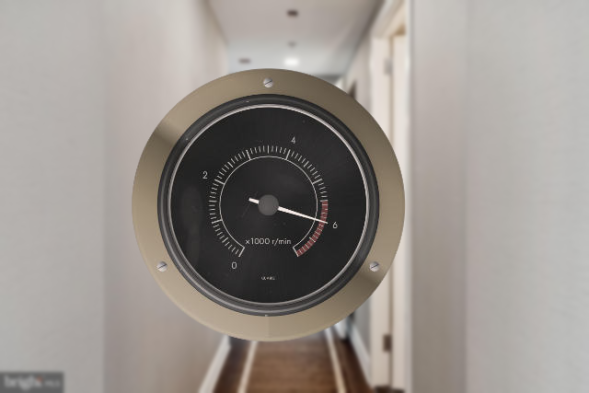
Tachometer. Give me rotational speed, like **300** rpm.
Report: **6000** rpm
